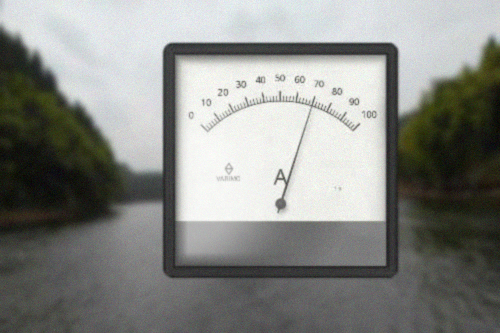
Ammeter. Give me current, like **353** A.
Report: **70** A
